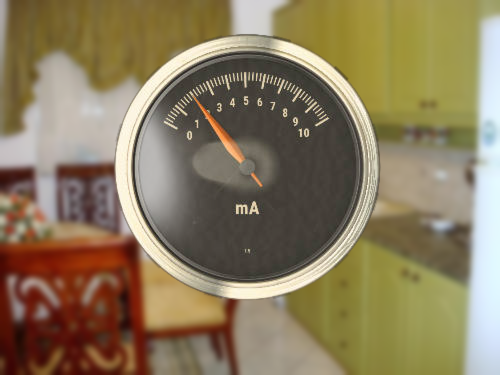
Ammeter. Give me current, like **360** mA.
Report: **2** mA
